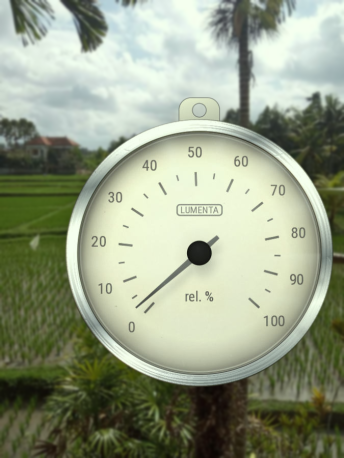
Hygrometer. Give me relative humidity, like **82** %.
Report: **2.5** %
